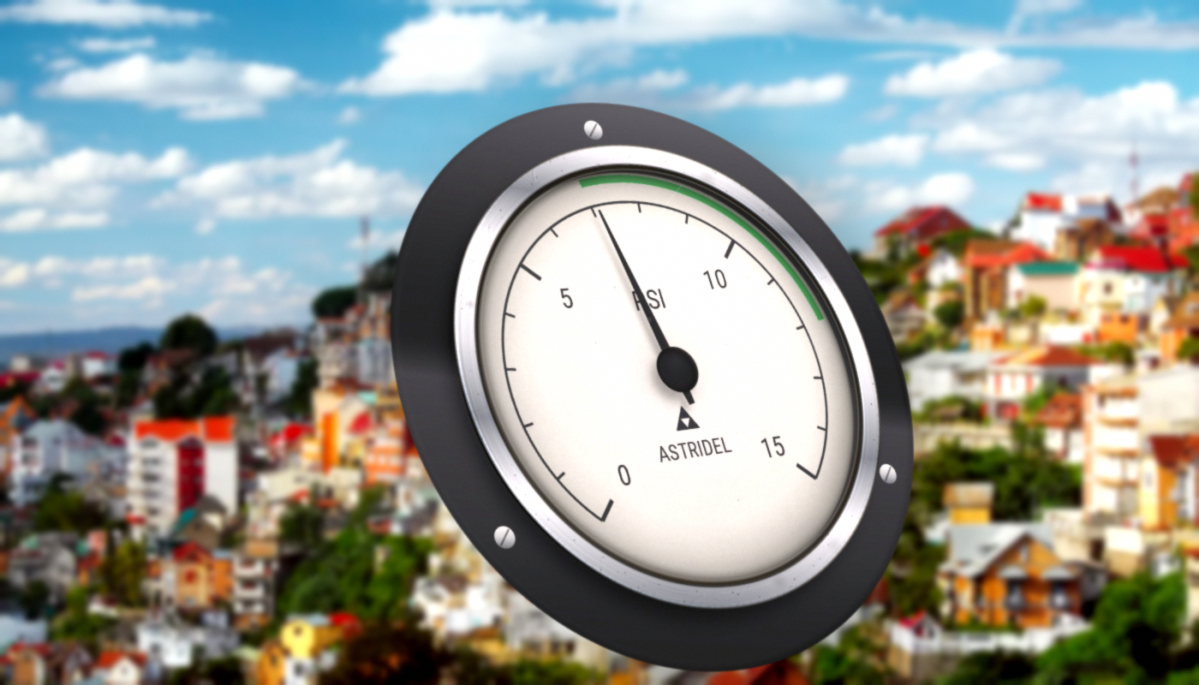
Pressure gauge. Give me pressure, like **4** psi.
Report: **7** psi
